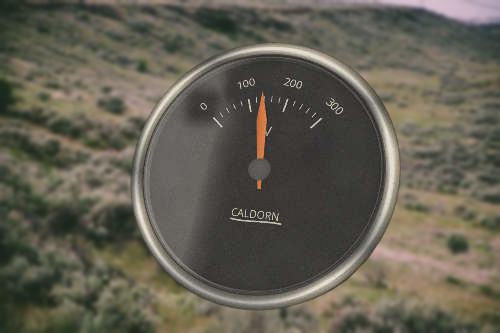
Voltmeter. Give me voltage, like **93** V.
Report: **140** V
